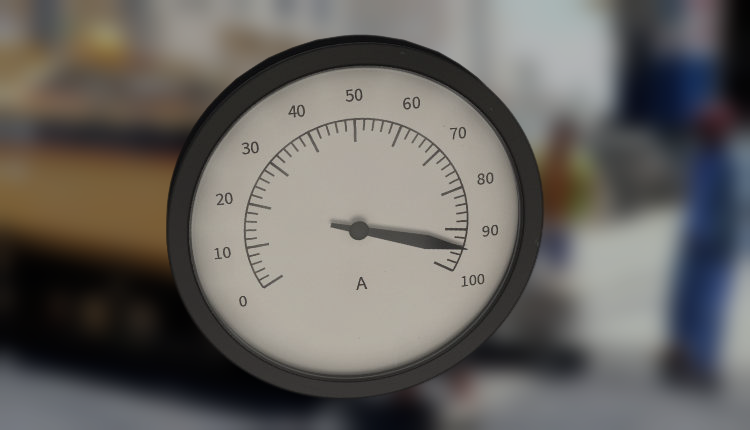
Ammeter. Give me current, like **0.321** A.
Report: **94** A
